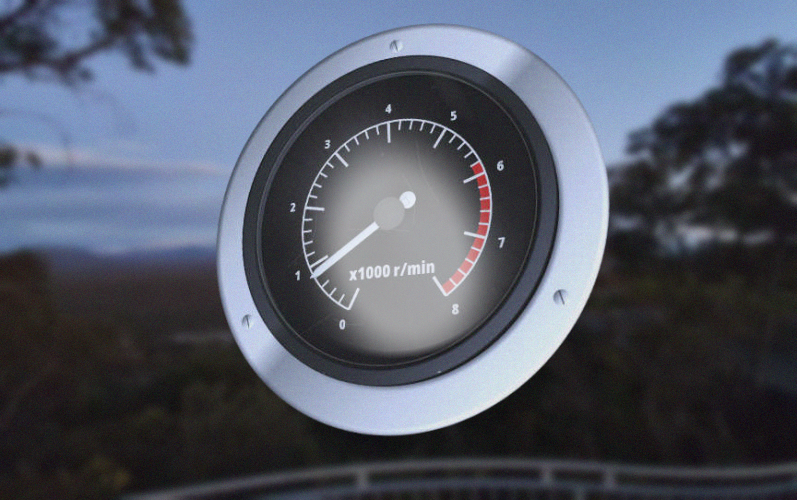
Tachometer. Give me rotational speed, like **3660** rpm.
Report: **800** rpm
